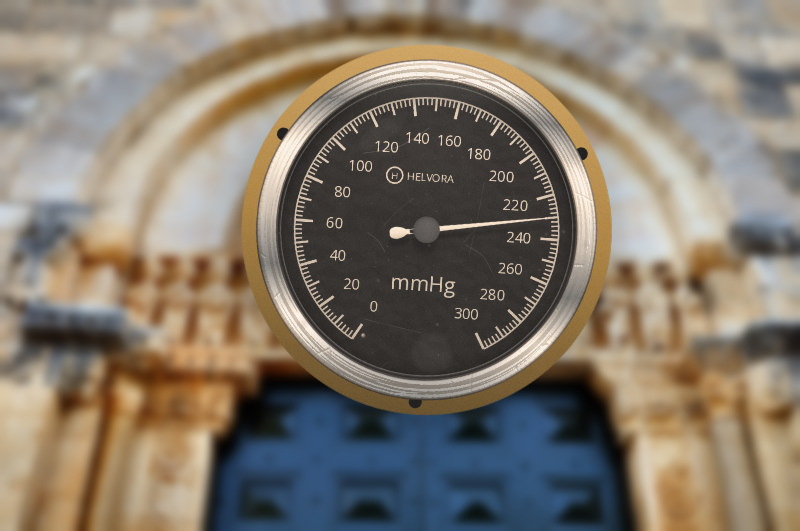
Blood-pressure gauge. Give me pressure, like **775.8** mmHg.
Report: **230** mmHg
